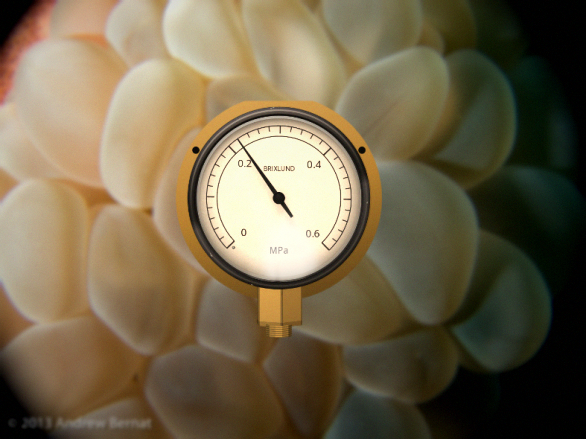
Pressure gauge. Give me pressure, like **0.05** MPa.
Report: **0.22** MPa
